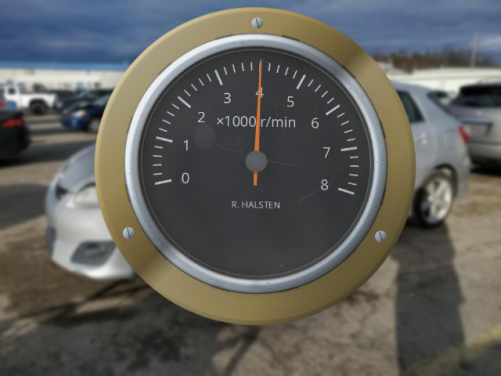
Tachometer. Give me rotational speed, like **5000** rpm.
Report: **4000** rpm
